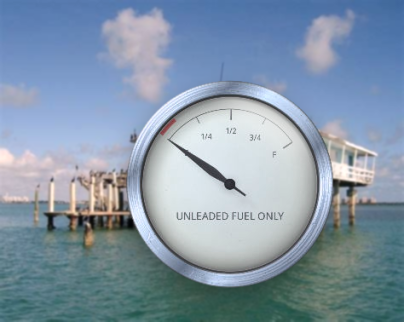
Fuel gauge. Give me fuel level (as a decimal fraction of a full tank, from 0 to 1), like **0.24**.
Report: **0**
